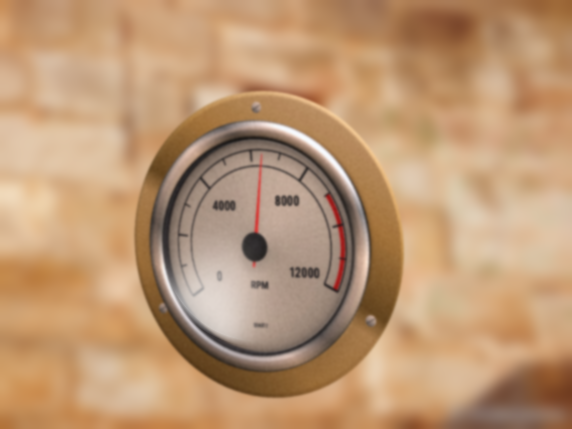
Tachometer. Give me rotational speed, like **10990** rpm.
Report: **6500** rpm
